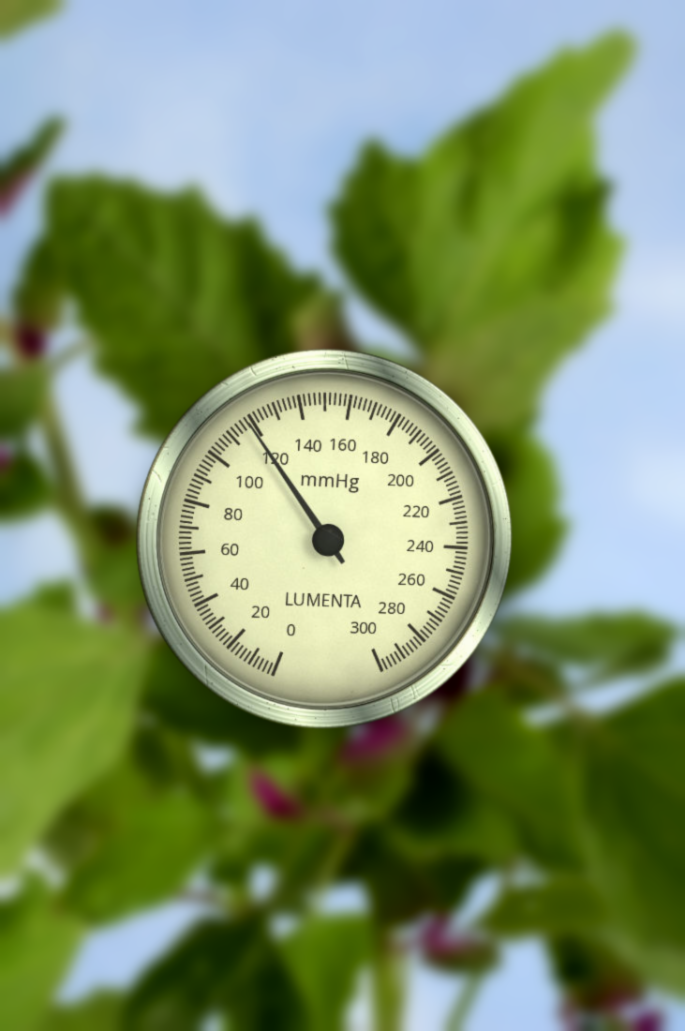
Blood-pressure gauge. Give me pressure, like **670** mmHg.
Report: **118** mmHg
